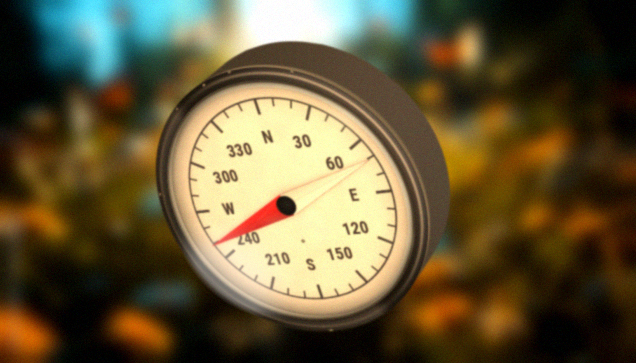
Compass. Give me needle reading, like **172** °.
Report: **250** °
